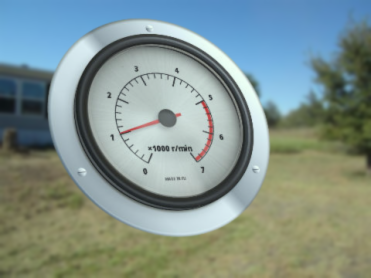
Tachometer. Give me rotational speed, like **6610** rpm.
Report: **1000** rpm
